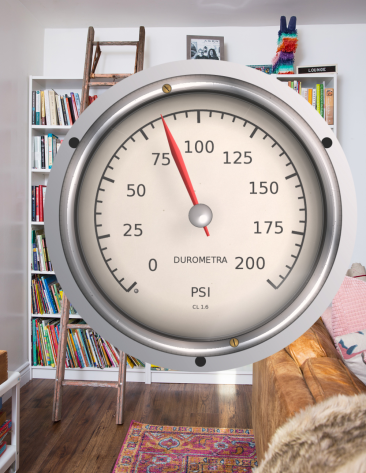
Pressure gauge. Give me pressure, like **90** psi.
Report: **85** psi
